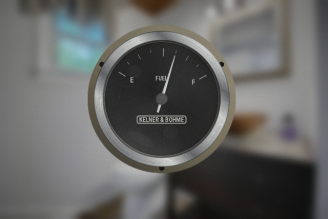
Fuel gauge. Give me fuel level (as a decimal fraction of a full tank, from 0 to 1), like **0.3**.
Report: **0.625**
